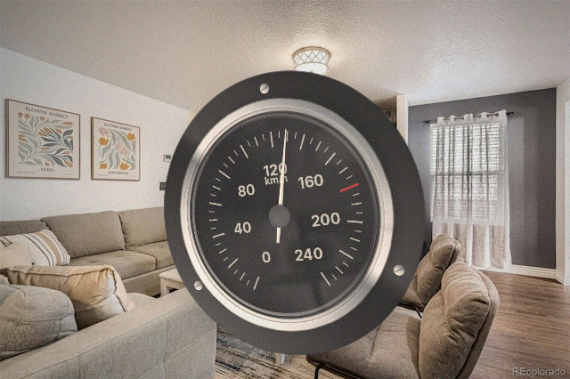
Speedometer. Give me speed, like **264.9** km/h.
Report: **130** km/h
